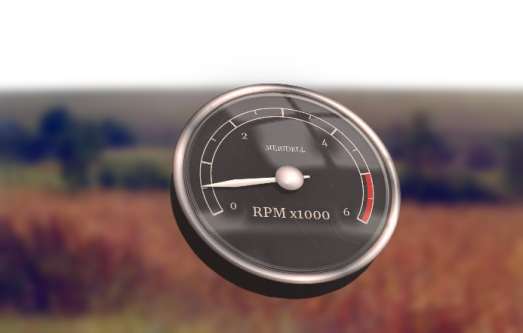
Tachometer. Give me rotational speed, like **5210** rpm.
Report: **500** rpm
